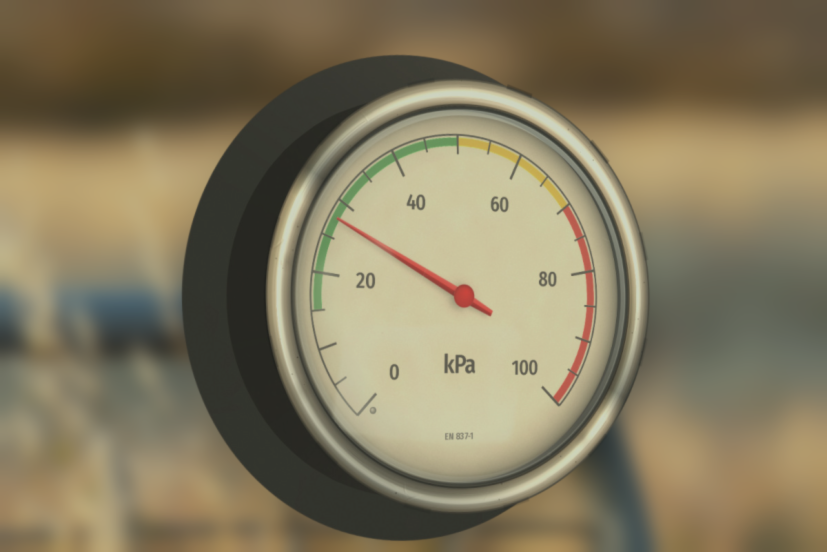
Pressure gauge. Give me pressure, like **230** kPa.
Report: **27.5** kPa
